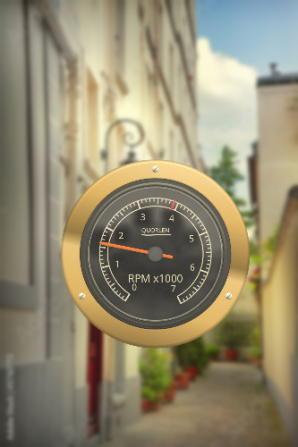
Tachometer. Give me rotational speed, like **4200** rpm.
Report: **1600** rpm
